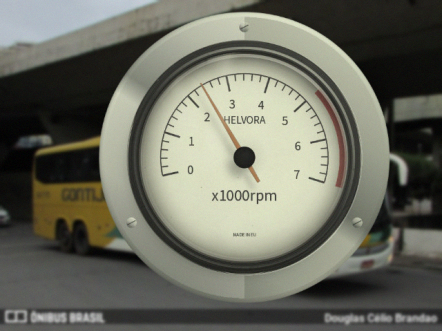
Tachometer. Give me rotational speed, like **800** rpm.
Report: **2400** rpm
